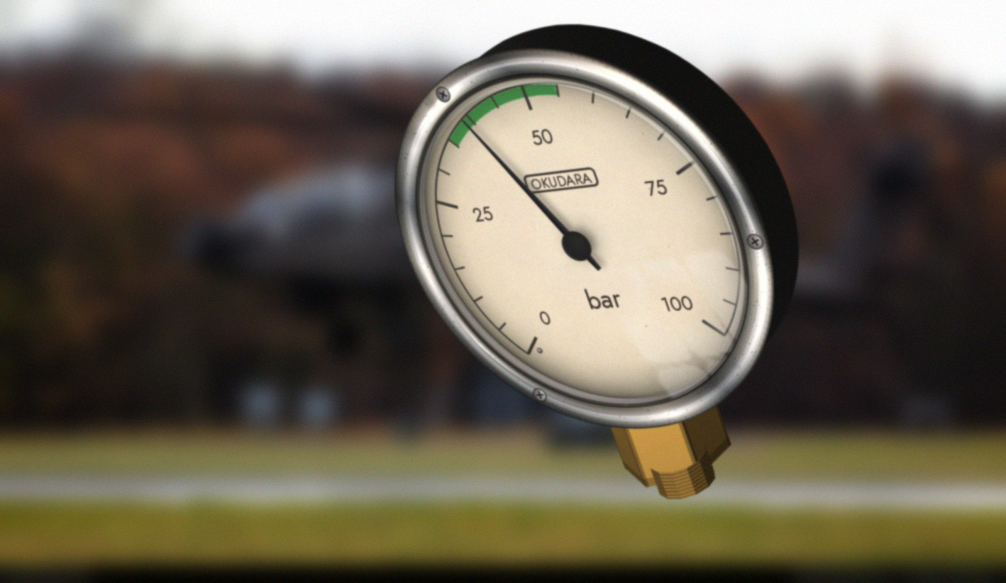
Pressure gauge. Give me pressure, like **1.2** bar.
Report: **40** bar
